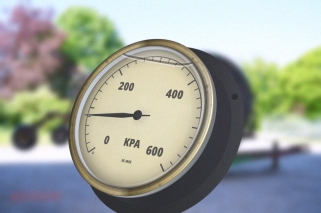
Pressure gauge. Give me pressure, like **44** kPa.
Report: **80** kPa
